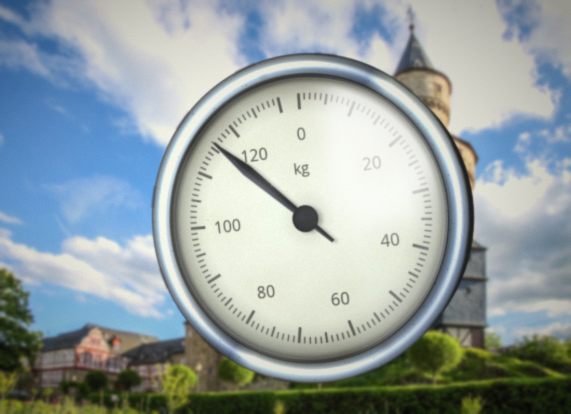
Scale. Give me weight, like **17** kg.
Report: **116** kg
